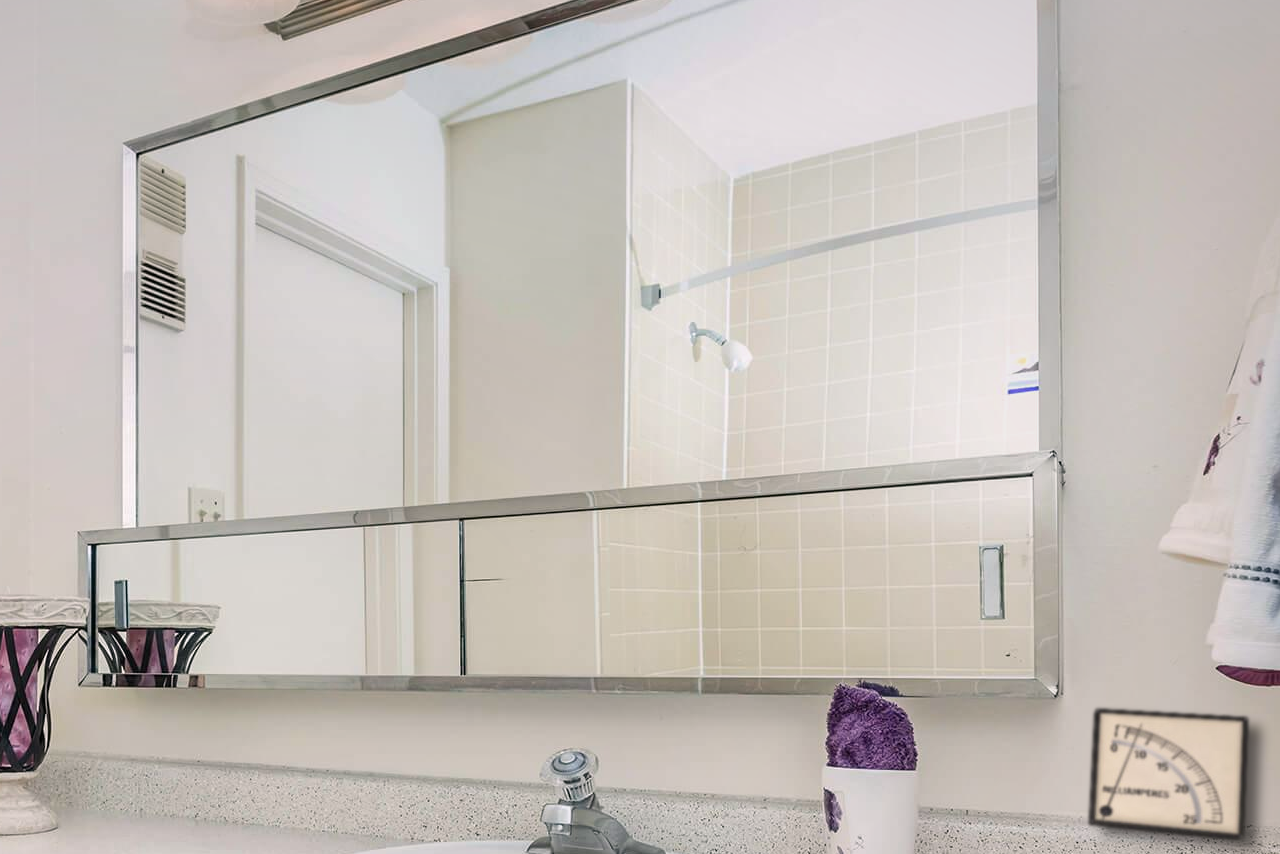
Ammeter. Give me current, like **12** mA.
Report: **7.5** mA
